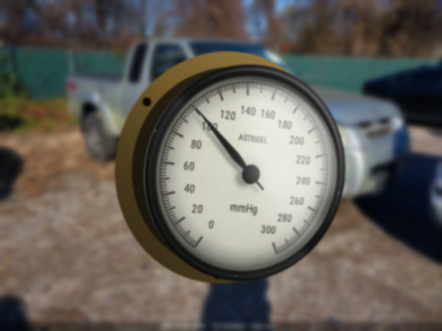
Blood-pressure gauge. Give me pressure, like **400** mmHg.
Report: **100** mmHg
